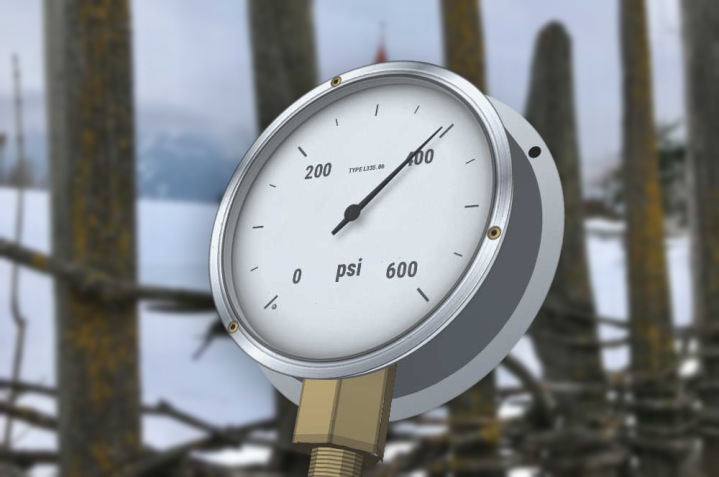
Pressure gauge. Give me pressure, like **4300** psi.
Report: **400** psi
